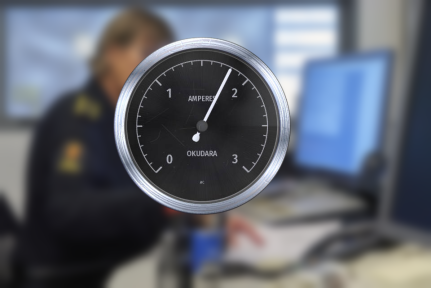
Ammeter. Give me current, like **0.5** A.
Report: **1.8** A
